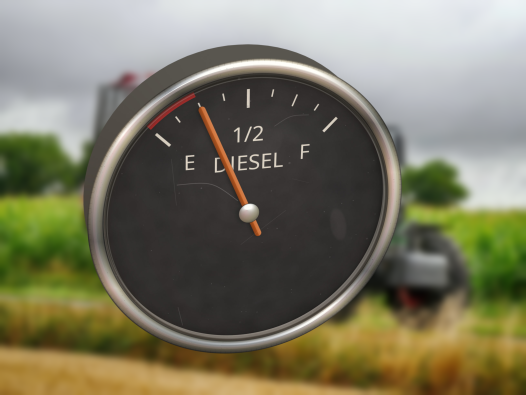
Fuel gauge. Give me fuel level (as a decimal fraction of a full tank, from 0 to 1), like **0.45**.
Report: **0.25**
